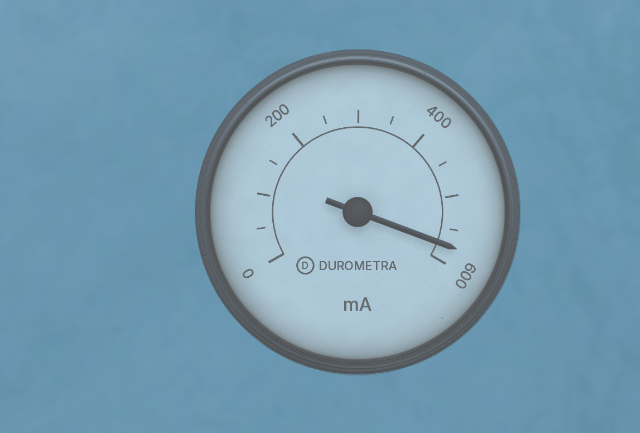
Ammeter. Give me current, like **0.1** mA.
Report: **575** mA
